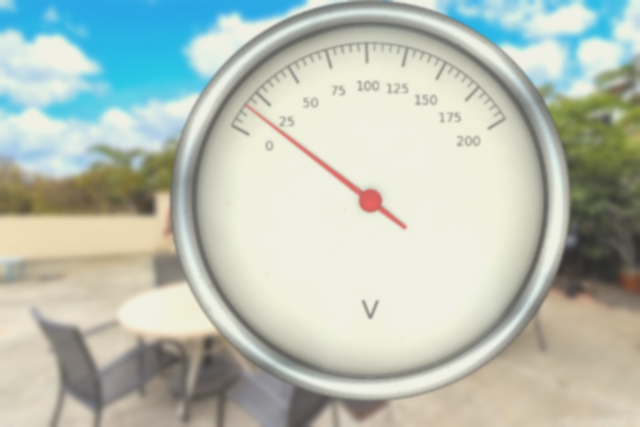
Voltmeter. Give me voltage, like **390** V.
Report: **15** V
